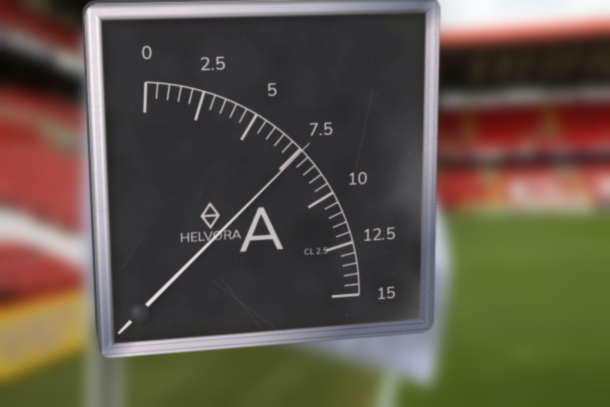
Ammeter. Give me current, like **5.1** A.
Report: **7.5** A
